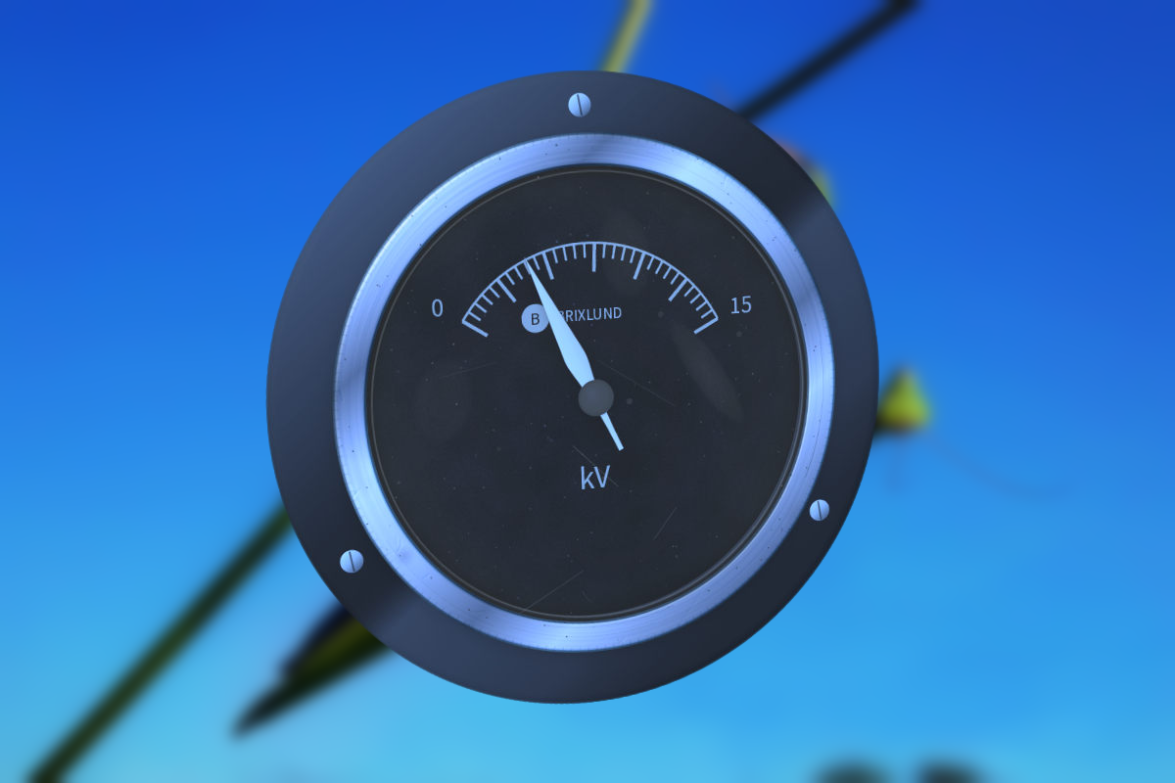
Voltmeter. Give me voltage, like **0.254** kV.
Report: **4** kV
